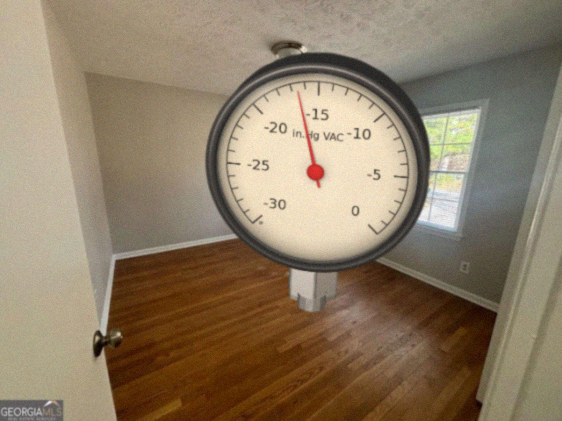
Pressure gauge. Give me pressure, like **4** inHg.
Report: **-16.5** inHg
